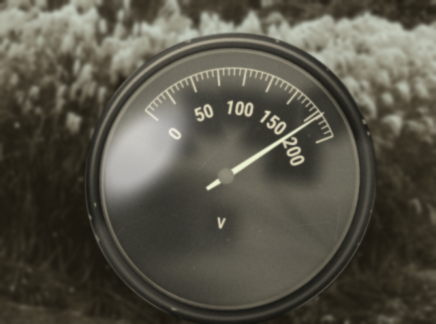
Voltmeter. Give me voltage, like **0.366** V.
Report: **180** V
